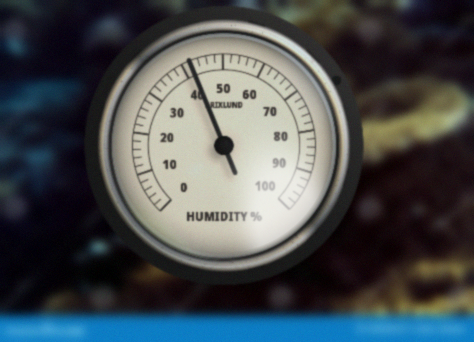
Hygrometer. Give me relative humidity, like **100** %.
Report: **42** %
